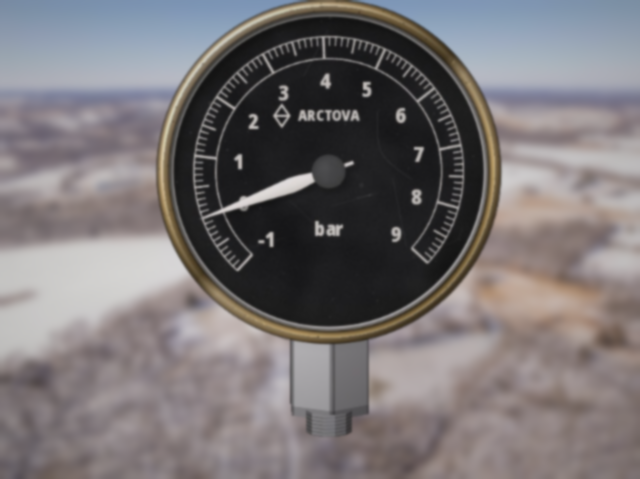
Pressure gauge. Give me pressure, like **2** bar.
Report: **0** bar
